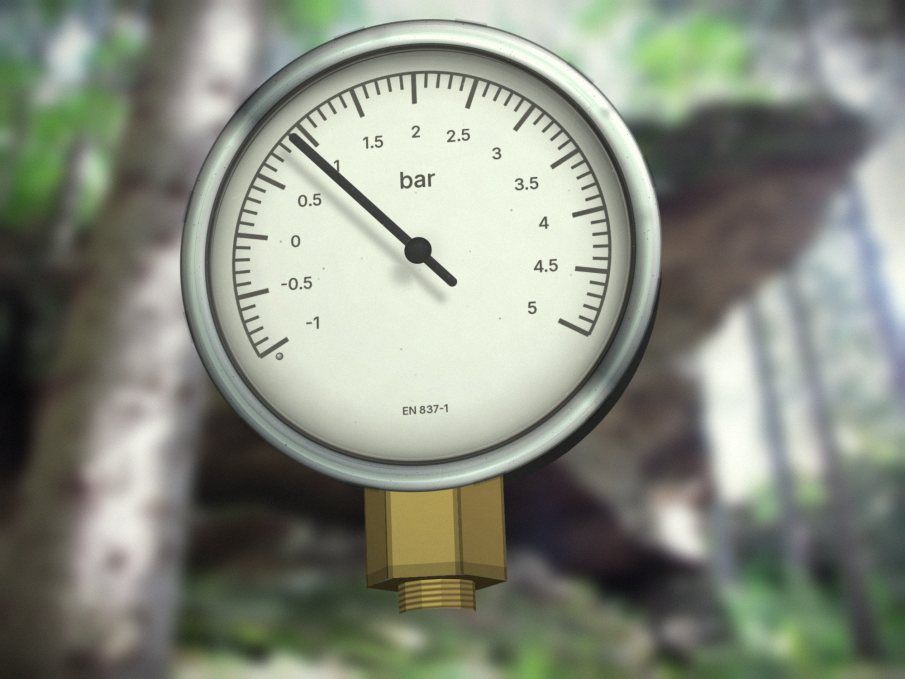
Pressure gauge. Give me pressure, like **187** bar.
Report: **0.9** bar
